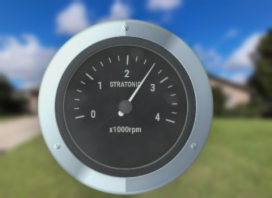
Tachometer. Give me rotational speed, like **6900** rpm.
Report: **2600** rpm
